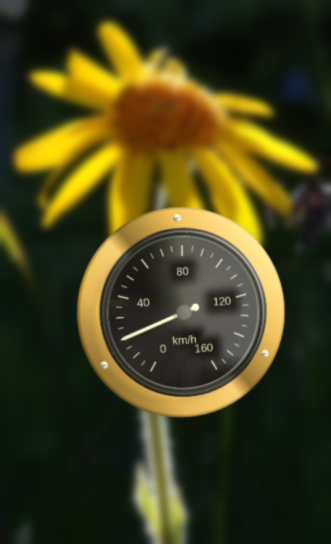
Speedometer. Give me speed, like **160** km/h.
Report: **20** km/h
